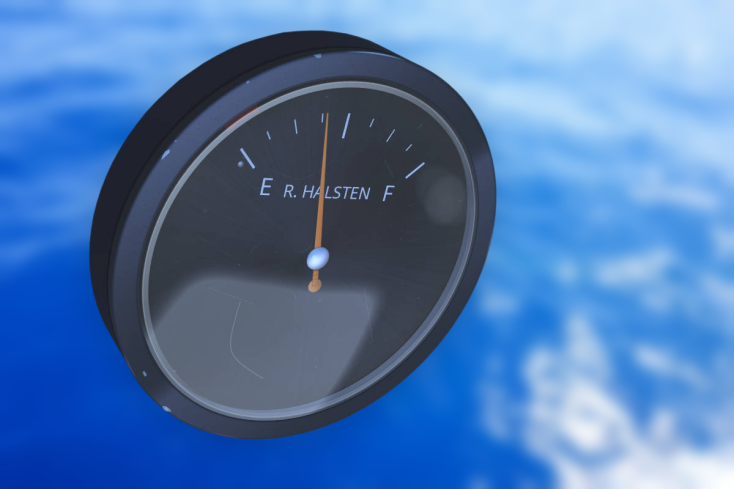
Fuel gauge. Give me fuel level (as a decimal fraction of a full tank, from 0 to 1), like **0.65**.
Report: **0.375**
